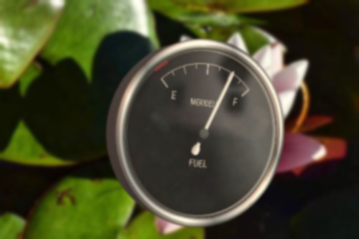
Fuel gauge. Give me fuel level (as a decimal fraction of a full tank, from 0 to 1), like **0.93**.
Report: **0.75**
